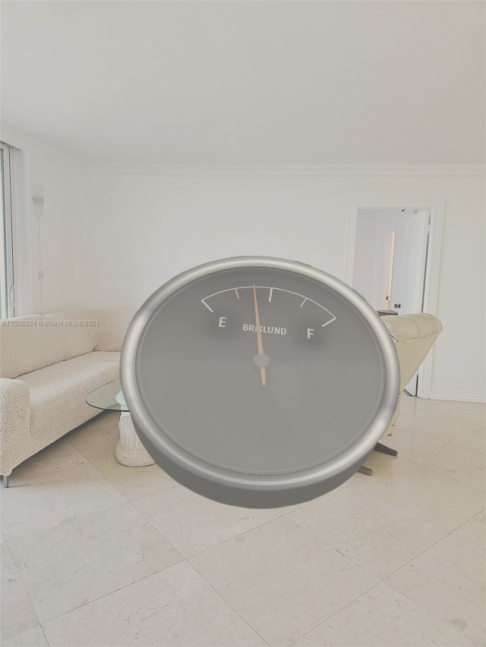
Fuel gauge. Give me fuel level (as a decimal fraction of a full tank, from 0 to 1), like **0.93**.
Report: **0.375**
